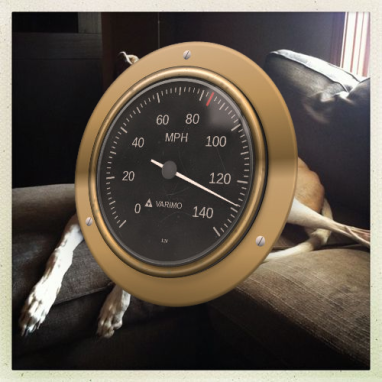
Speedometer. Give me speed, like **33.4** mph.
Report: **128** mph
